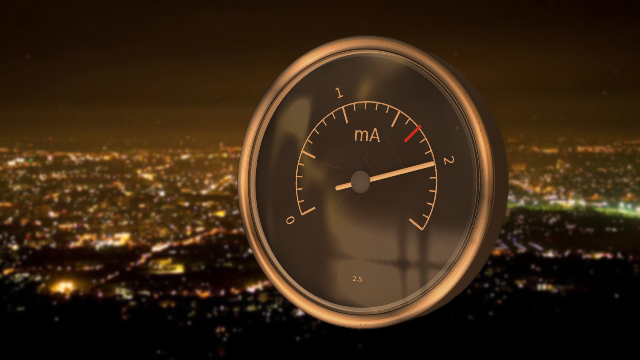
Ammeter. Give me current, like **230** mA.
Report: **2** mA
